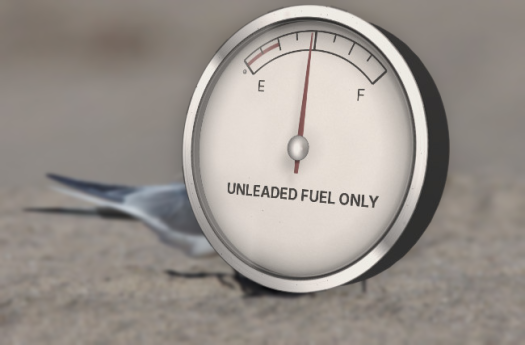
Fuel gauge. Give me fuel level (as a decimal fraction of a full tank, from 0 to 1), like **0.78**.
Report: **0.5**
